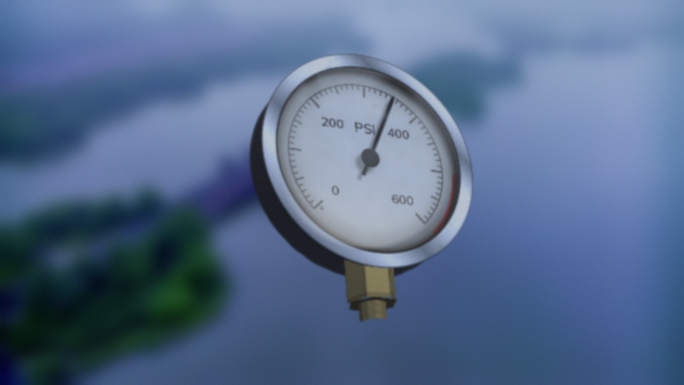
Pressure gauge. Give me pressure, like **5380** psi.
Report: **350** psi
